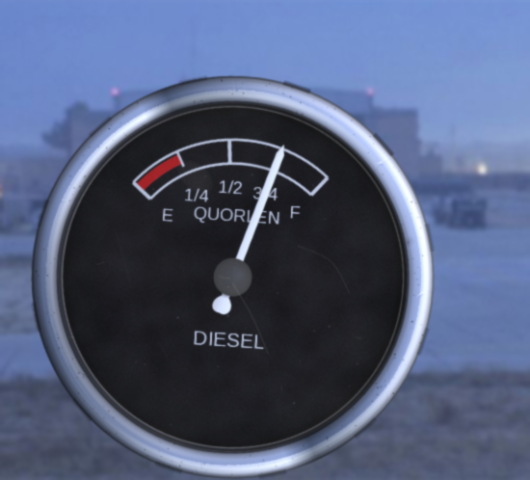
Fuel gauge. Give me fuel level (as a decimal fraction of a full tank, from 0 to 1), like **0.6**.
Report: **0.75**
